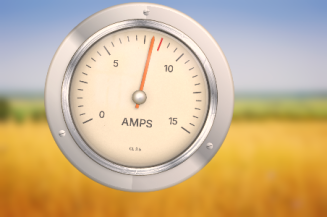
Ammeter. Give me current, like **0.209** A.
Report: **8** A
